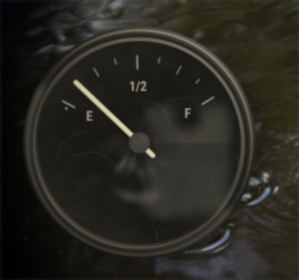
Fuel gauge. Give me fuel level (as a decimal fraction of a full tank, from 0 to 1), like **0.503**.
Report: **0.125**
